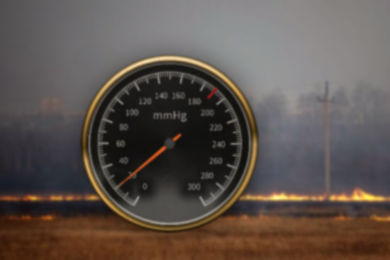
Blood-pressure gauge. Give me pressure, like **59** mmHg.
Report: **20** mmHg
